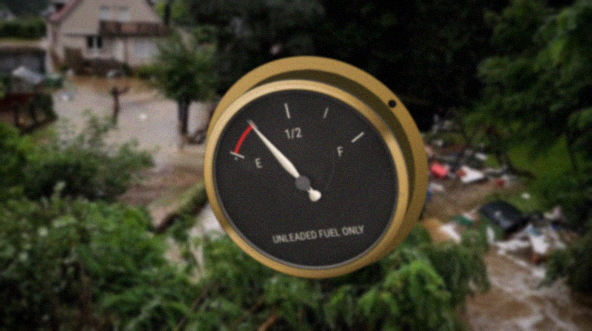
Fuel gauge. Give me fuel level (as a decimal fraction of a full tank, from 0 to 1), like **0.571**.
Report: **0.25**
